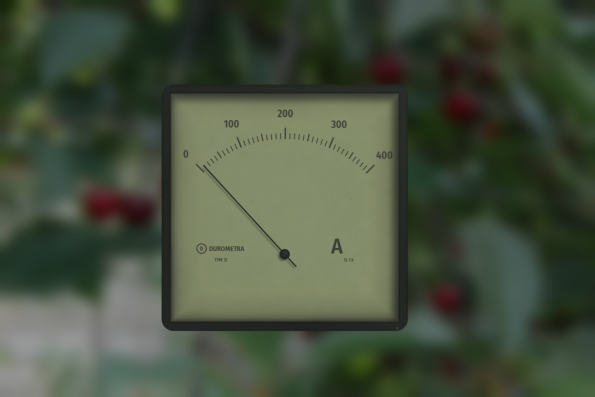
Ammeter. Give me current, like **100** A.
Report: **10** A
